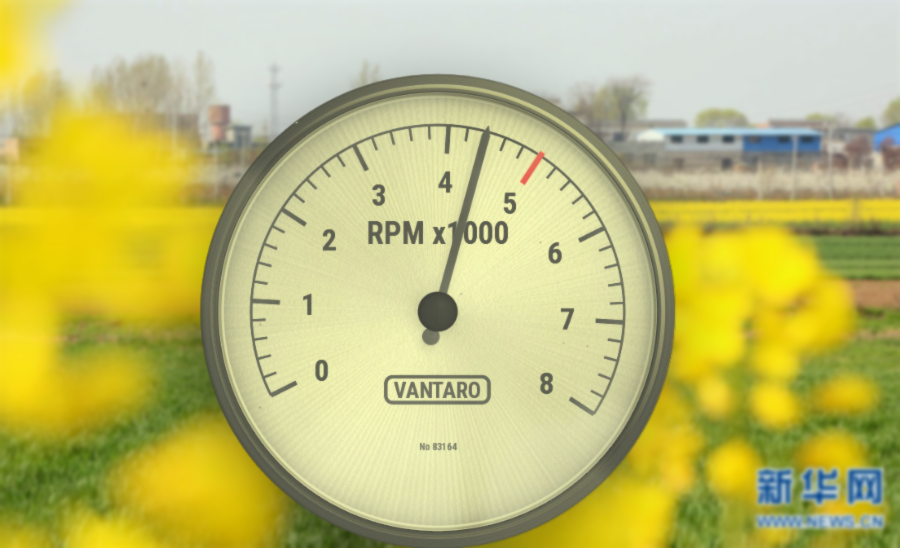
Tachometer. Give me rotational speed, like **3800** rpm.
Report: **4400** rpm
